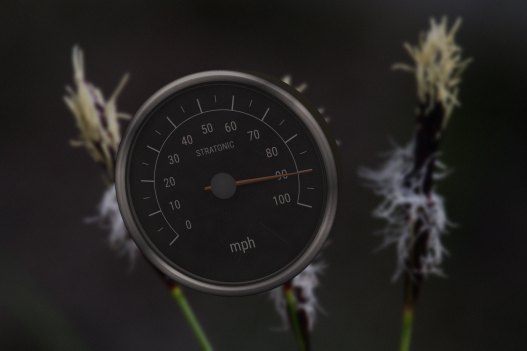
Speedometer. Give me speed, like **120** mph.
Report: **90** mph
